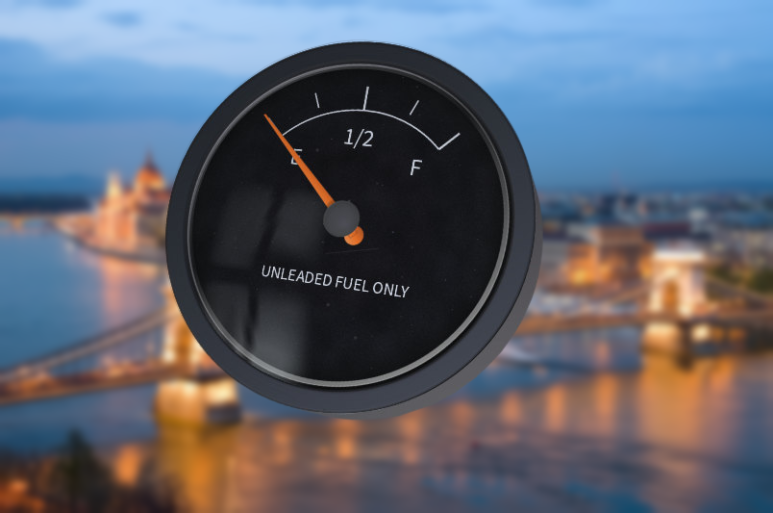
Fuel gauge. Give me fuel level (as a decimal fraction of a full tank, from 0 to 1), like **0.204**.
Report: **0**
